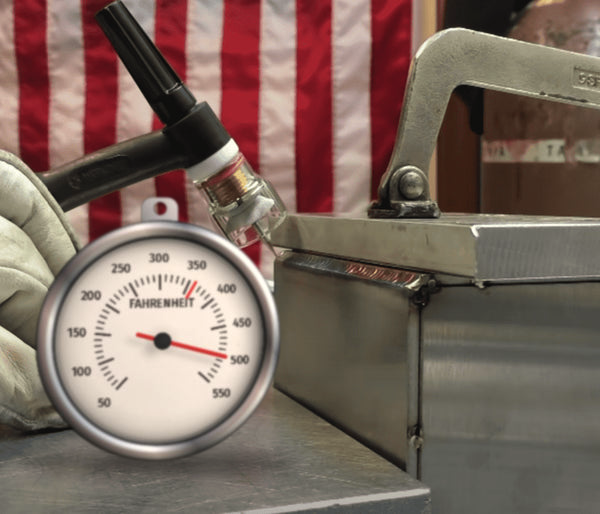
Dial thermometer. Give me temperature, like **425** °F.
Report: **500** °F
